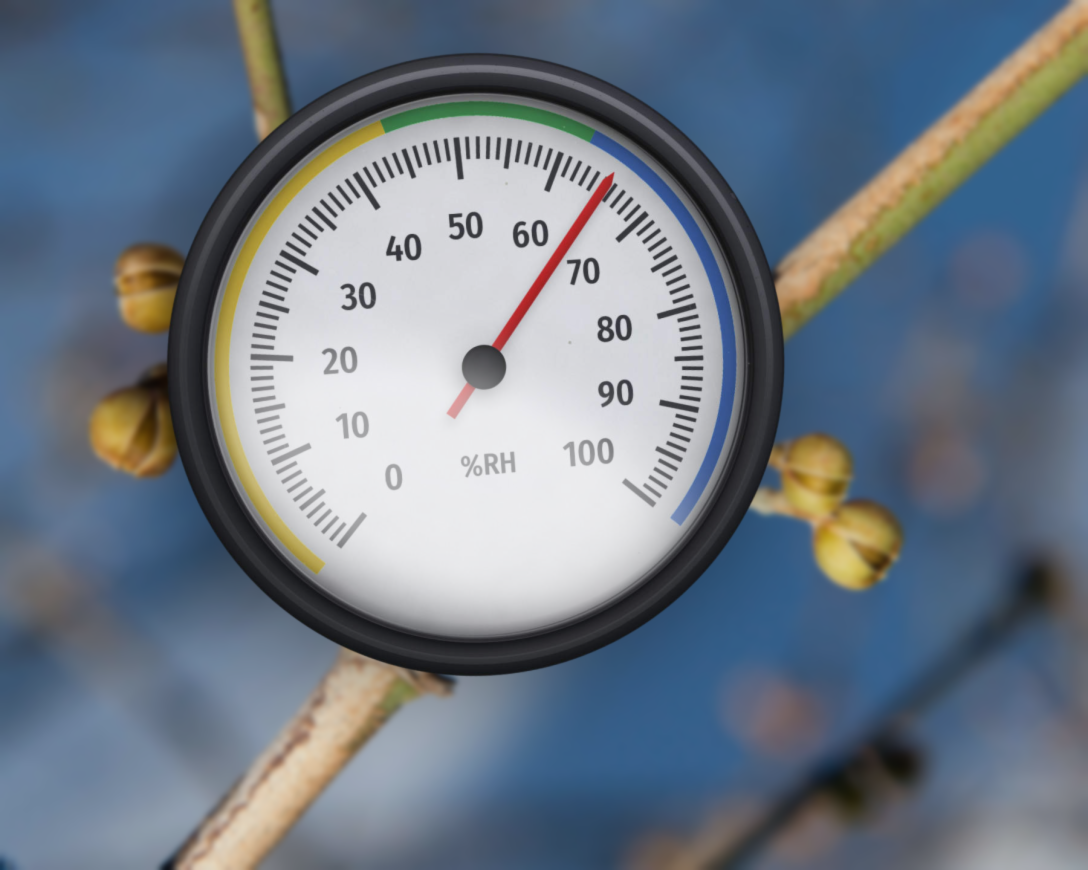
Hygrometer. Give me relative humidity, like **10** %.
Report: **65** %
